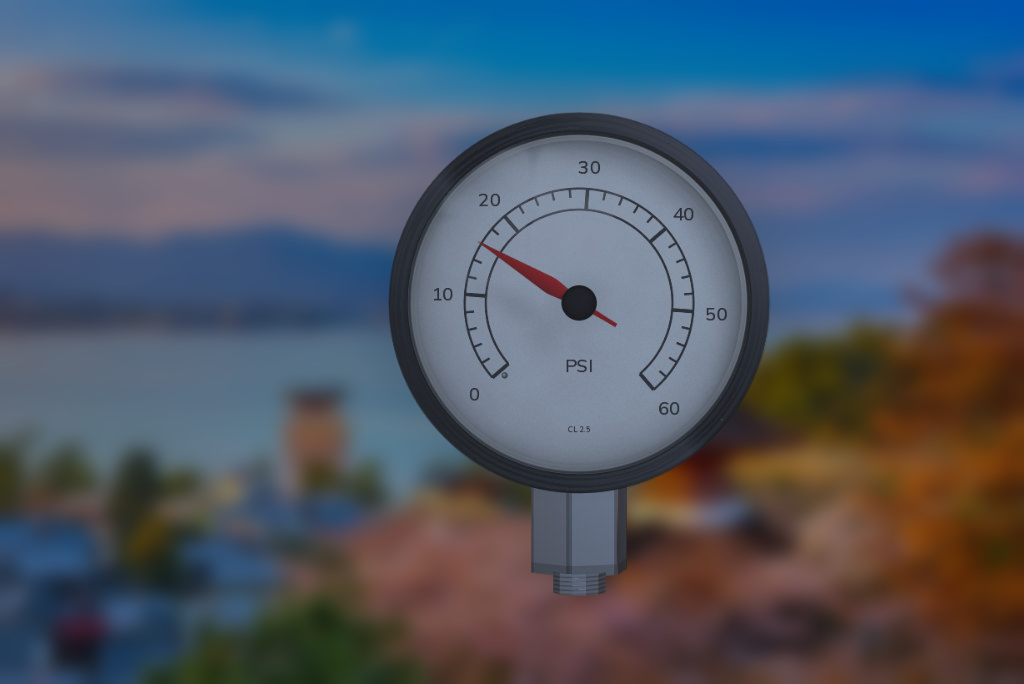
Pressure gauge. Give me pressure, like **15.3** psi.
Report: **16** psi
